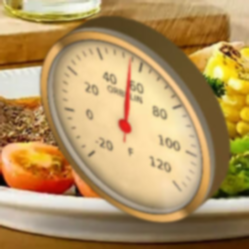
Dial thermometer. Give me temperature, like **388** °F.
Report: **56** °F
